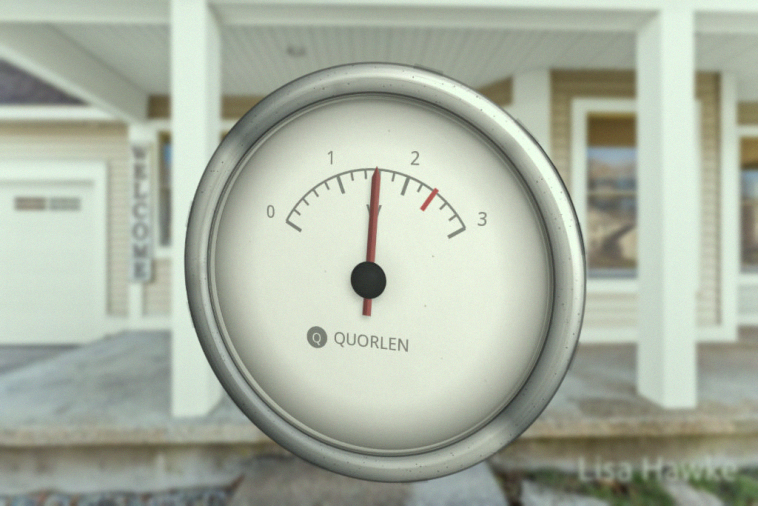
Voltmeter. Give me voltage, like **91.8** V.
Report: **1.6** V
